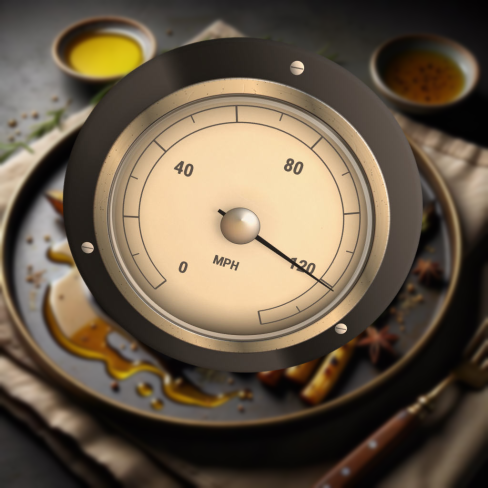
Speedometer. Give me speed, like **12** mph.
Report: **120** mph
